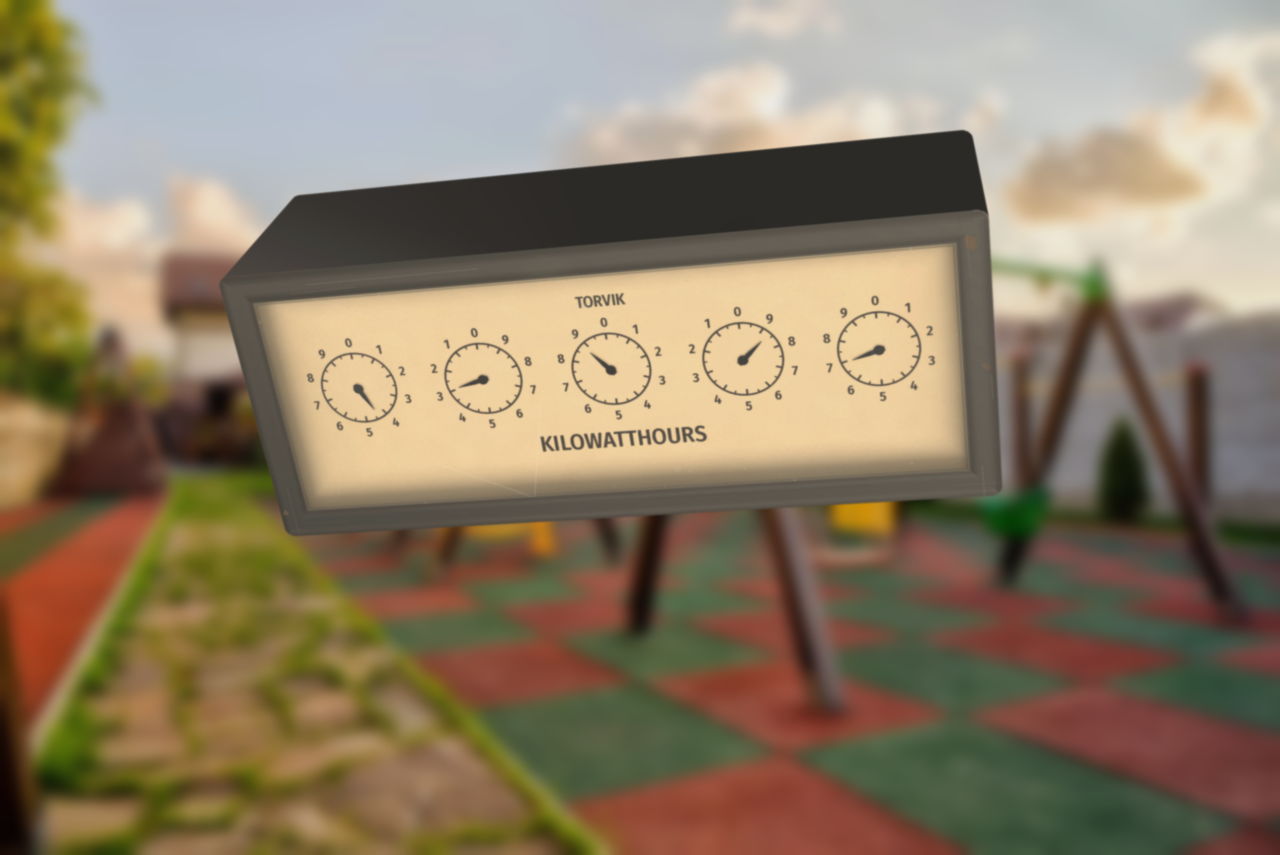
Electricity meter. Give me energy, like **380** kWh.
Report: **42887** kWh
